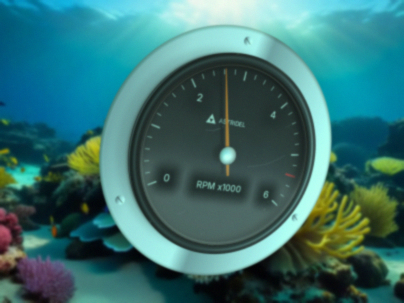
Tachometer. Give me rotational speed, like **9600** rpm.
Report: **2600** rpm
